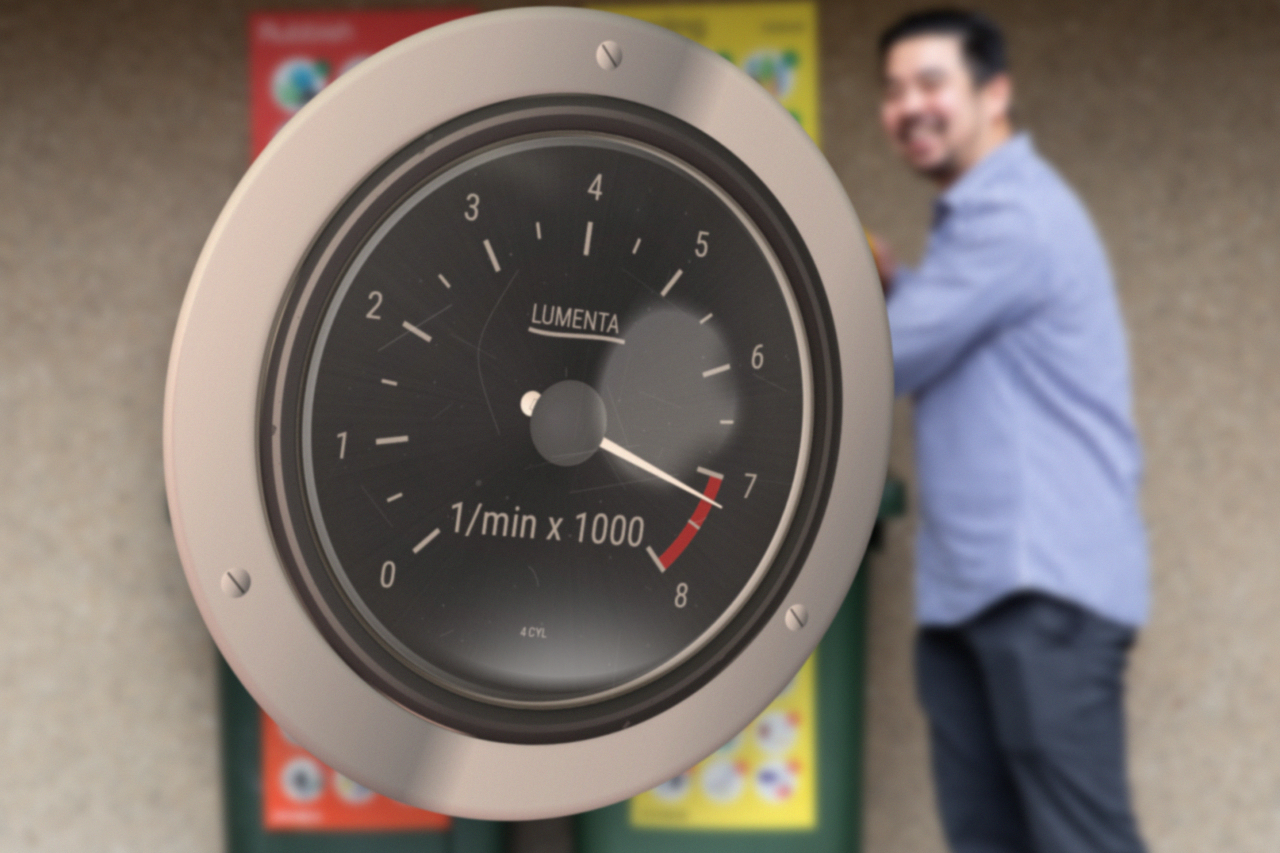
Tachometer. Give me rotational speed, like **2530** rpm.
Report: **7250** rpm
